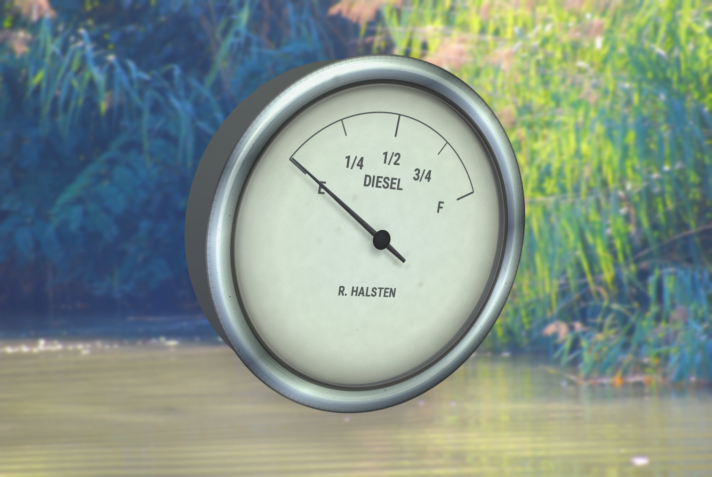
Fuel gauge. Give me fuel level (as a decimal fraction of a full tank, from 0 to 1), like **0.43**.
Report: **0**
